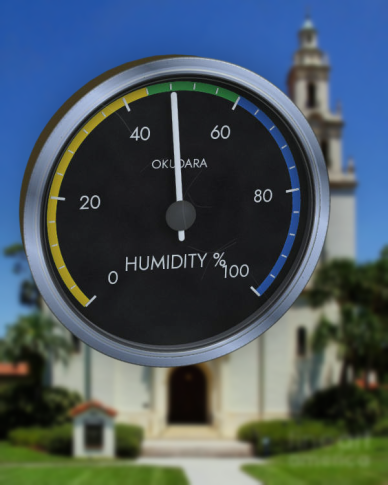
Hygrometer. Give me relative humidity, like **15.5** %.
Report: **48** %
